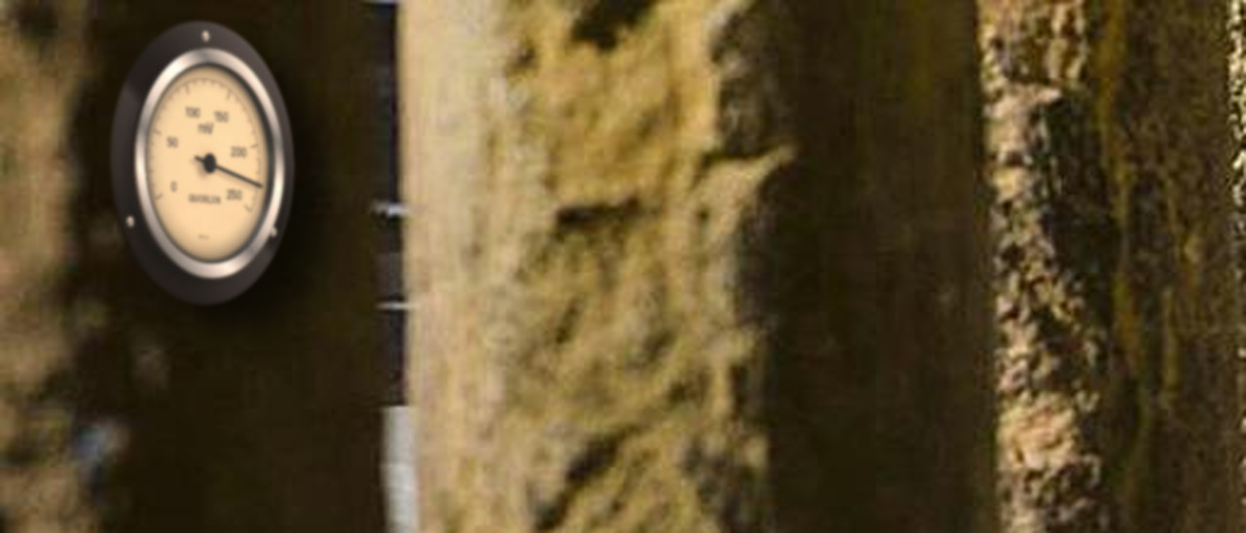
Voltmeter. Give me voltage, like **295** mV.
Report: **230** mV
